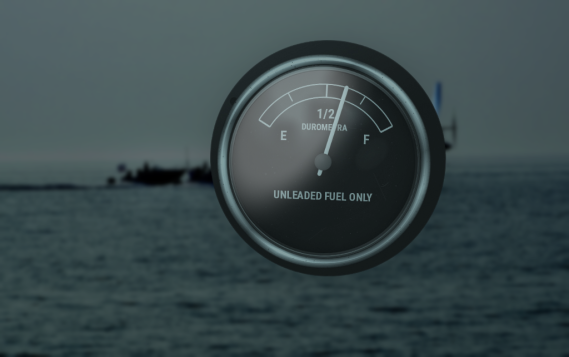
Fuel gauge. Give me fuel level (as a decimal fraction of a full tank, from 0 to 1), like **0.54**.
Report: **0.625**
